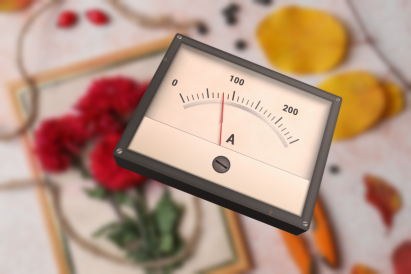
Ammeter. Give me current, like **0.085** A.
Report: **80** A
